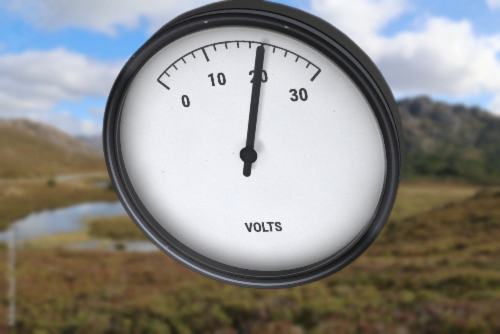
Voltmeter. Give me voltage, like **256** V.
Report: **20** V
